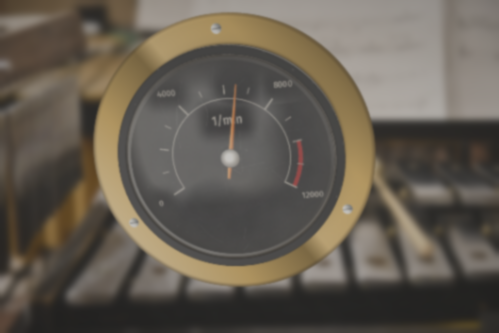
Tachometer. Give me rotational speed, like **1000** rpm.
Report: **6500** rpm
